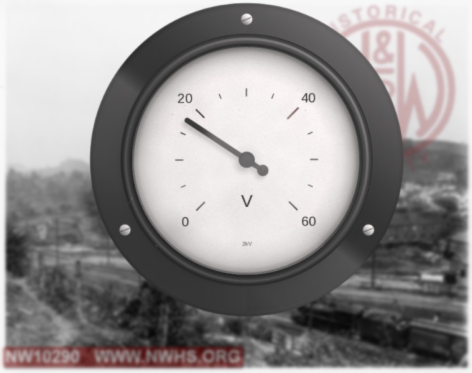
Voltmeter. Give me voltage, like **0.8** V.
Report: **17.5** V
